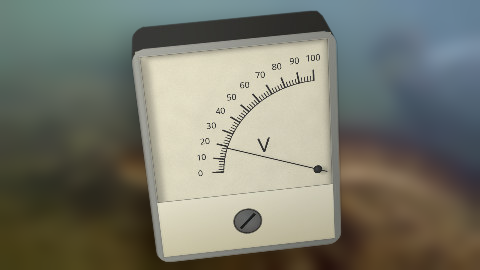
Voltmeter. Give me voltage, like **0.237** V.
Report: **20** V
